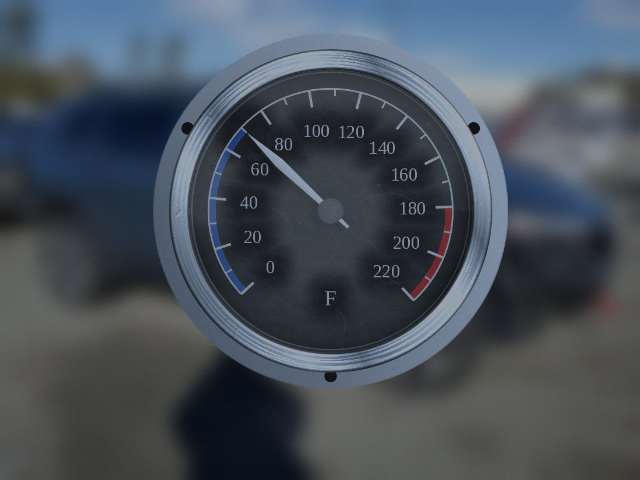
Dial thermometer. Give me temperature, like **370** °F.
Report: **70** °F
